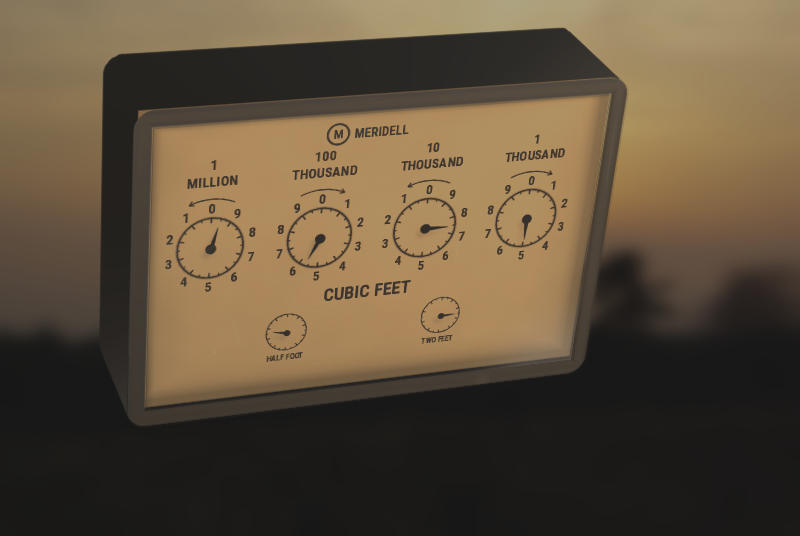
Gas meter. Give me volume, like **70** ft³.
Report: **957500** ft³
